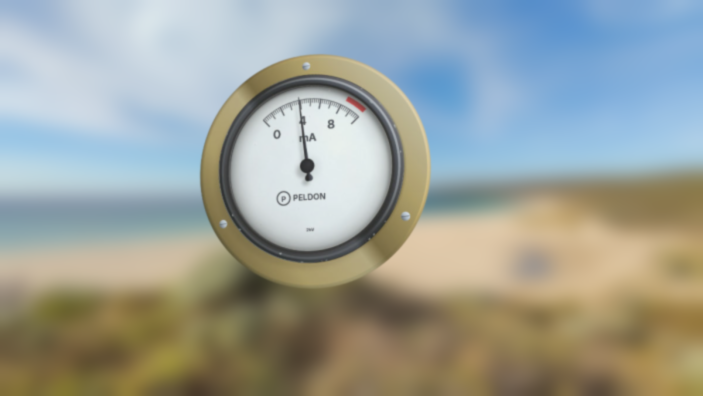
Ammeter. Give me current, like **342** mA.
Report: **4** mA
